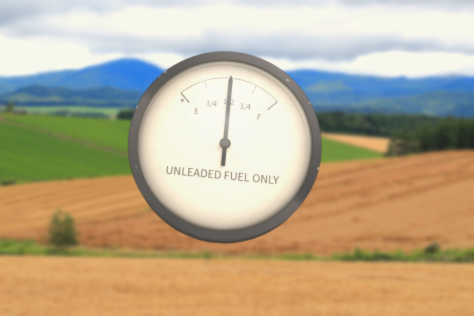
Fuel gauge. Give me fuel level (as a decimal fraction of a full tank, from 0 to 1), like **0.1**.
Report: **0.5**
